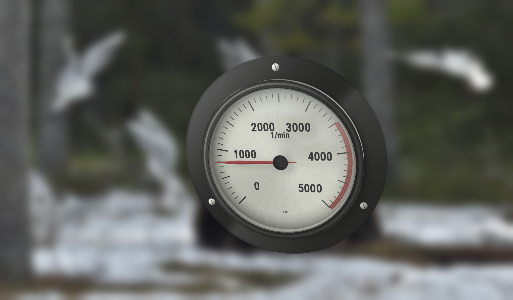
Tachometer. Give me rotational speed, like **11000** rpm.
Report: **800** rpm
